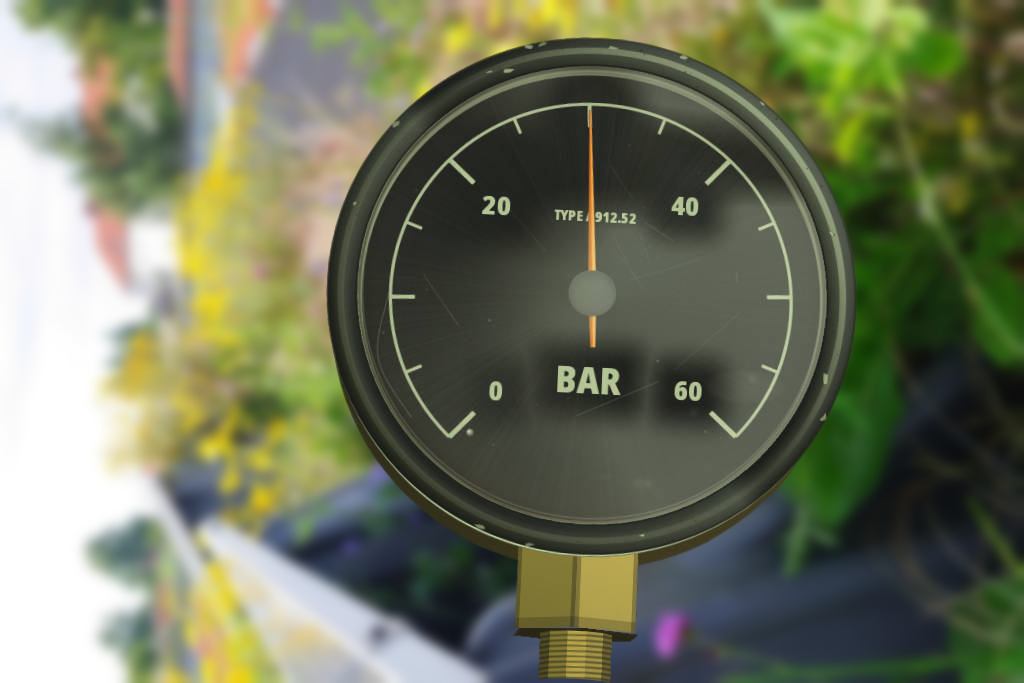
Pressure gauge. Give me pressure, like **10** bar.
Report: **30** bar
